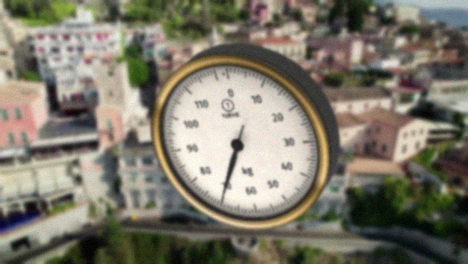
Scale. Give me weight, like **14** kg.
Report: **70** kg
